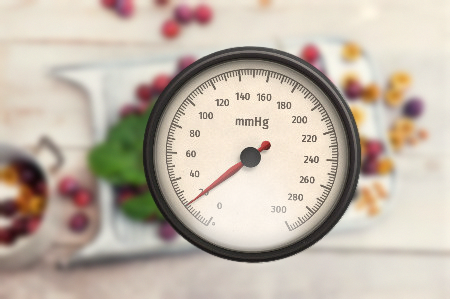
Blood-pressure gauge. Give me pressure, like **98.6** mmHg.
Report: **20** mmHg
